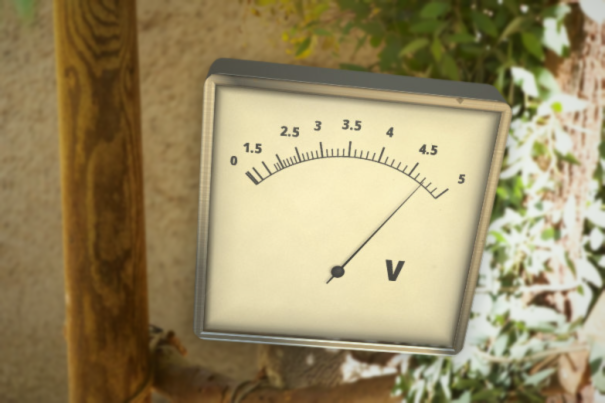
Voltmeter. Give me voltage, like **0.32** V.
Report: **4.7** V
